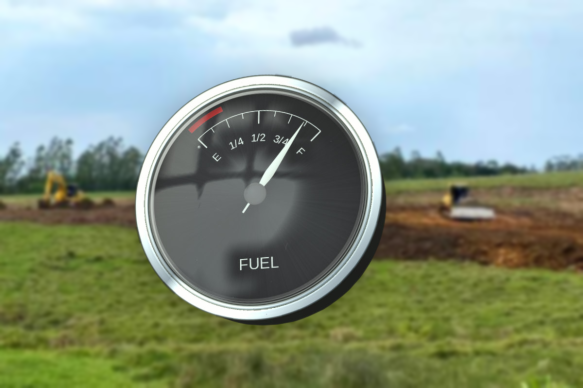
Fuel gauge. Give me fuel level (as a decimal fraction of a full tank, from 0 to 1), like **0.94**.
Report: **0.875**
